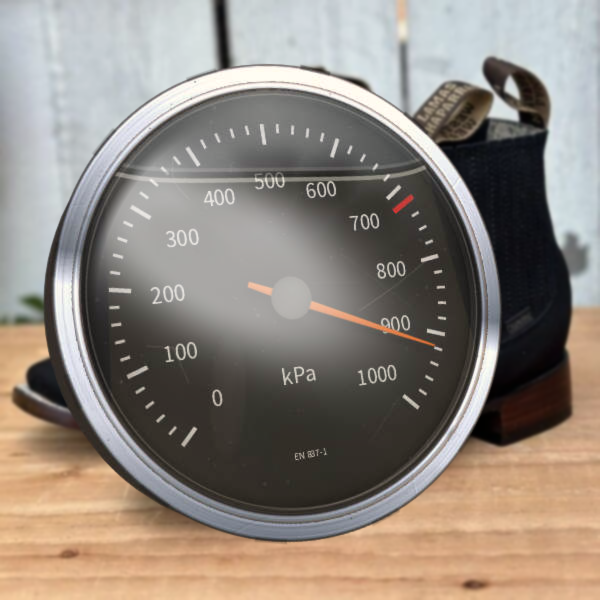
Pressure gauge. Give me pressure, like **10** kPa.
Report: **920** kPa
